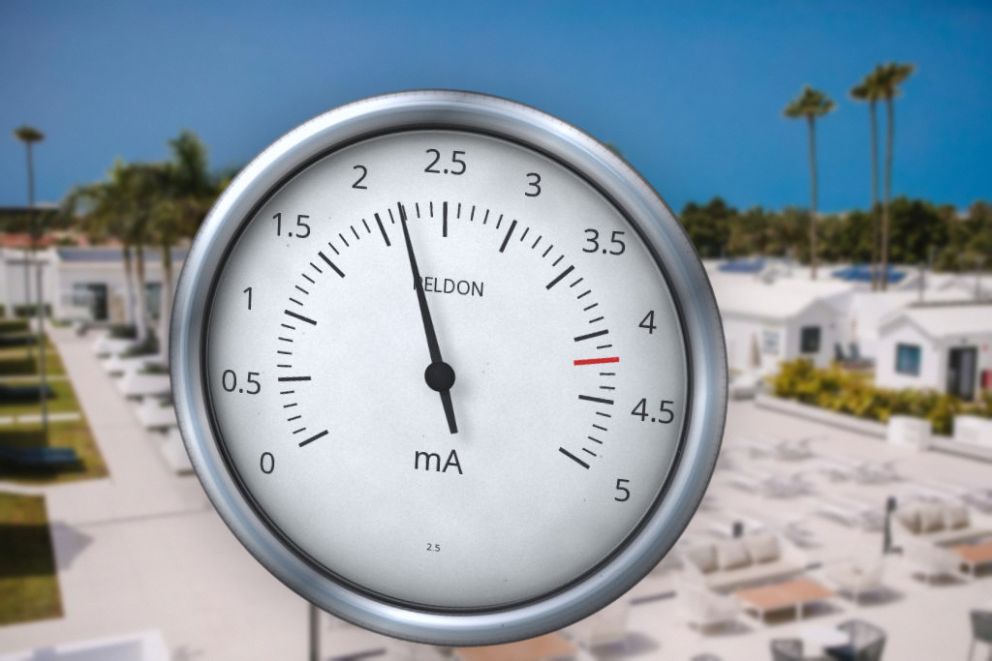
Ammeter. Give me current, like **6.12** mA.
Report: **2.2** mA
